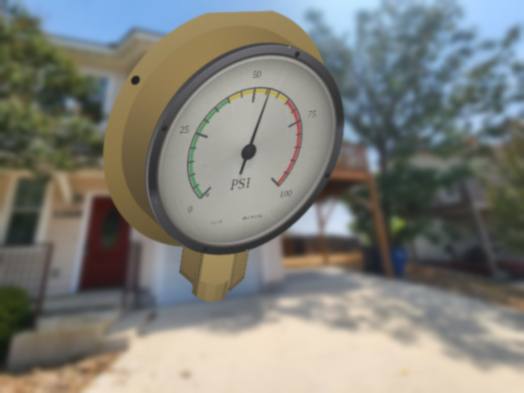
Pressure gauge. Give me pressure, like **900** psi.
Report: **55** psi
